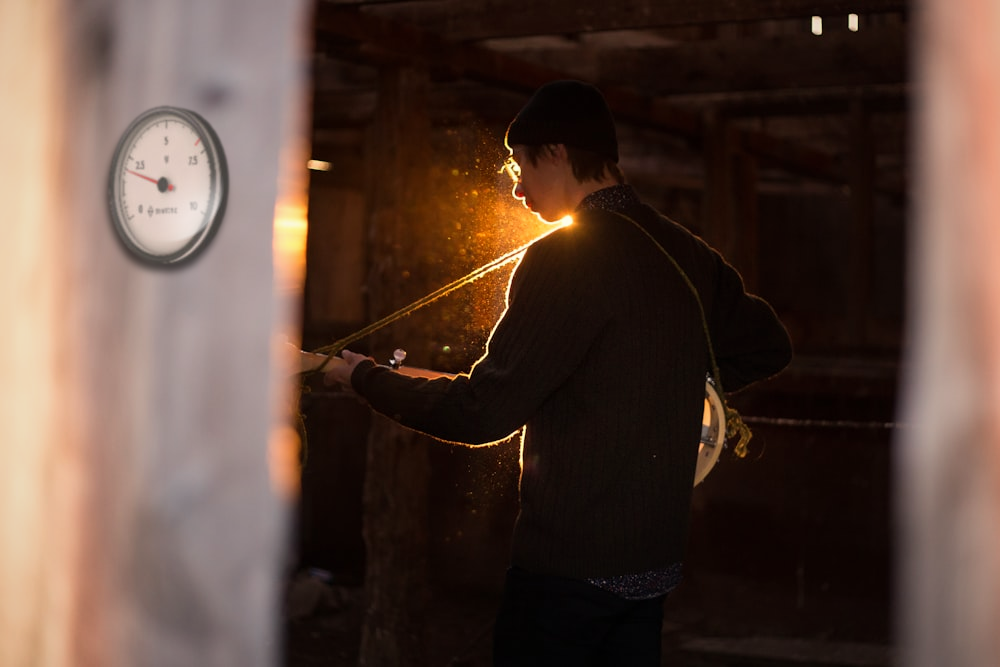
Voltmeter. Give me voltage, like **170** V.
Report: **2** V
